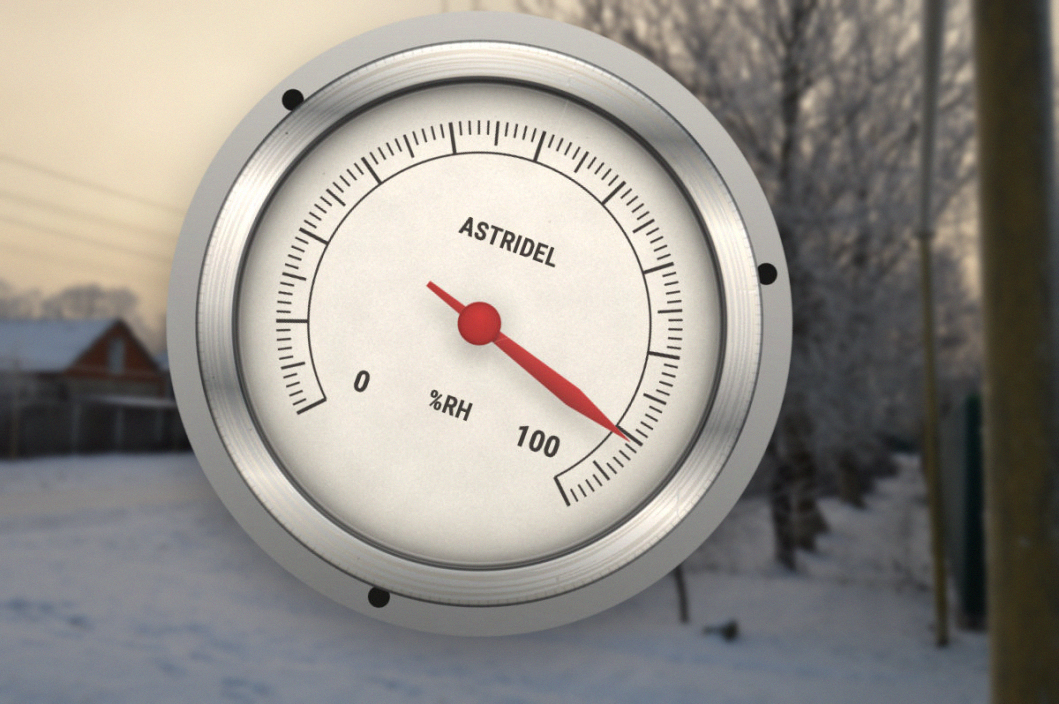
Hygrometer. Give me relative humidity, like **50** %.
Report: **90.5** %
